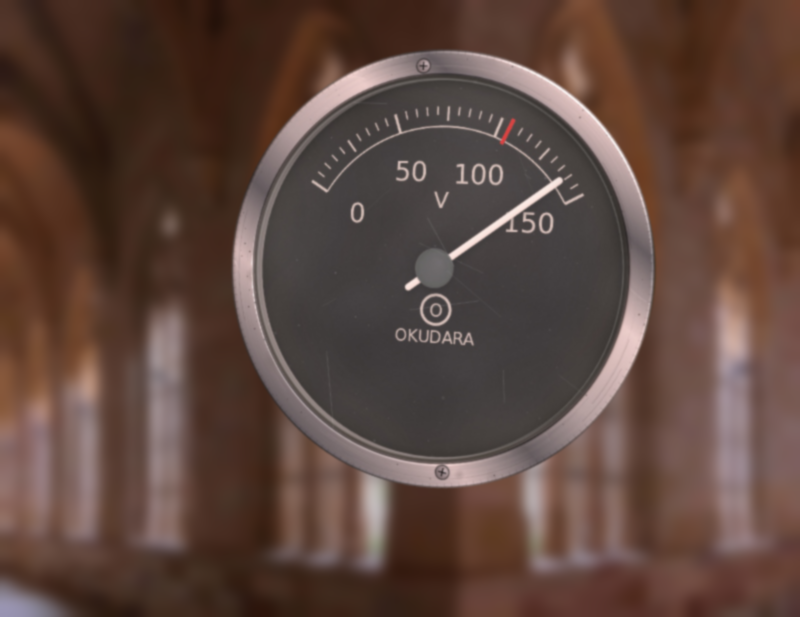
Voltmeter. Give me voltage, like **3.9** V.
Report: **140** V
